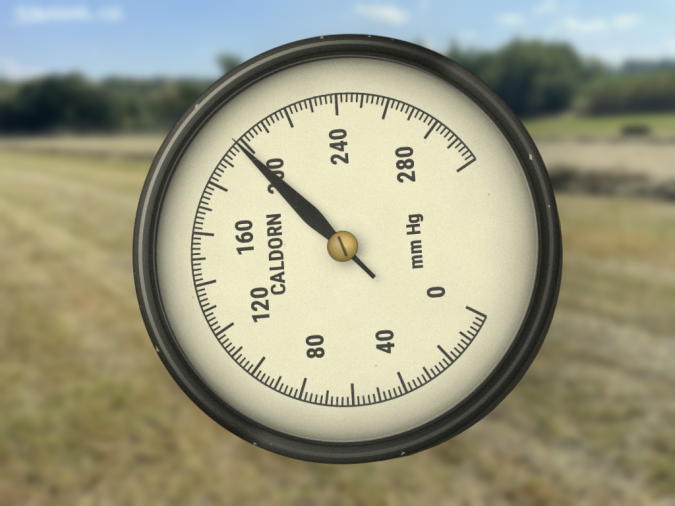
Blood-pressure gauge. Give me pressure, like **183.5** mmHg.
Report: **198** mmHg
